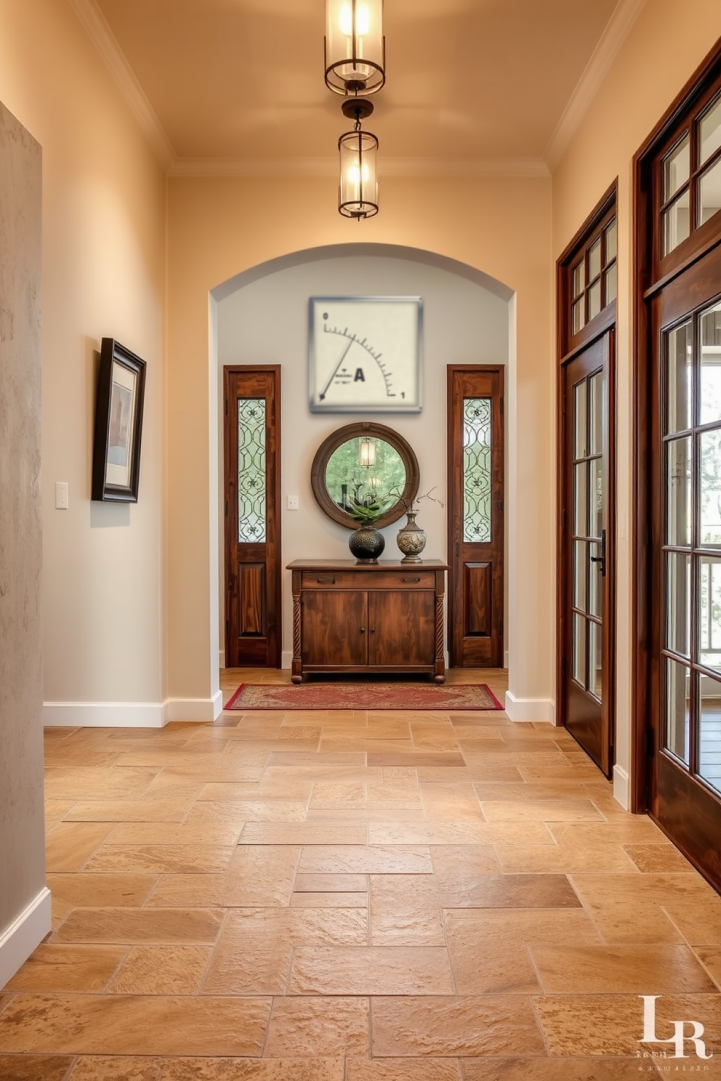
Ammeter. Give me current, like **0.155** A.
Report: **0.3** A
